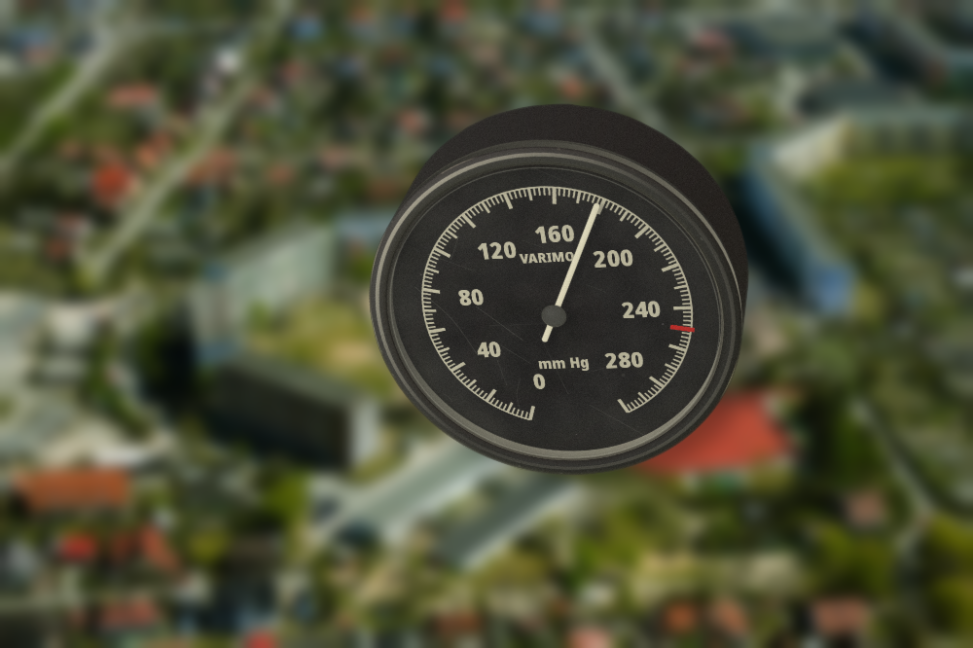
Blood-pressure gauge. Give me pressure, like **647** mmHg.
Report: **178** mmHg
